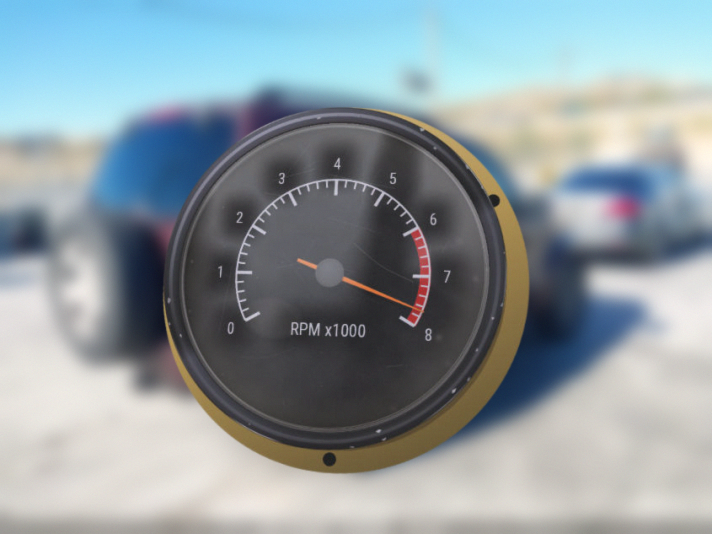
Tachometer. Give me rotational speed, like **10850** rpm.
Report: **7700** rpm
